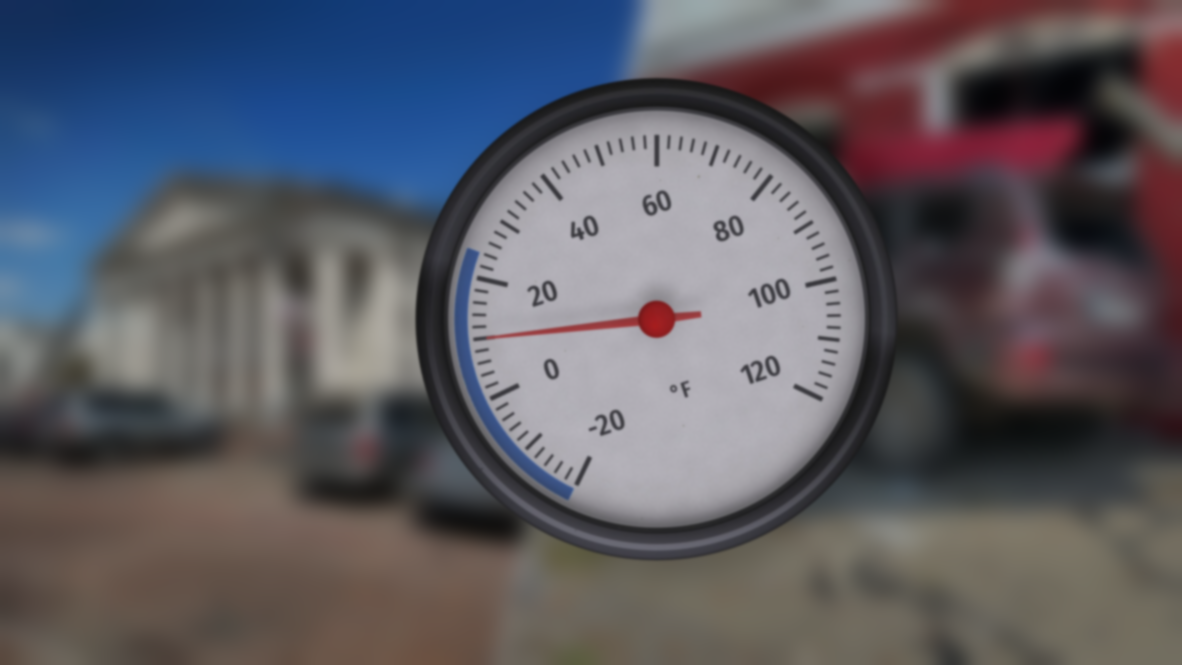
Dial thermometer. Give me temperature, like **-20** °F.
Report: **10** °F
